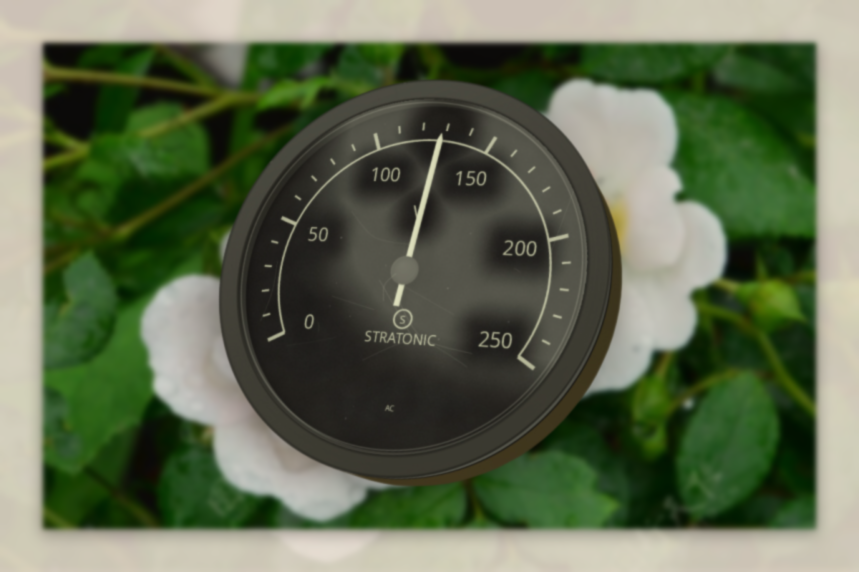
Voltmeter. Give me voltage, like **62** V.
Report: **130** V
